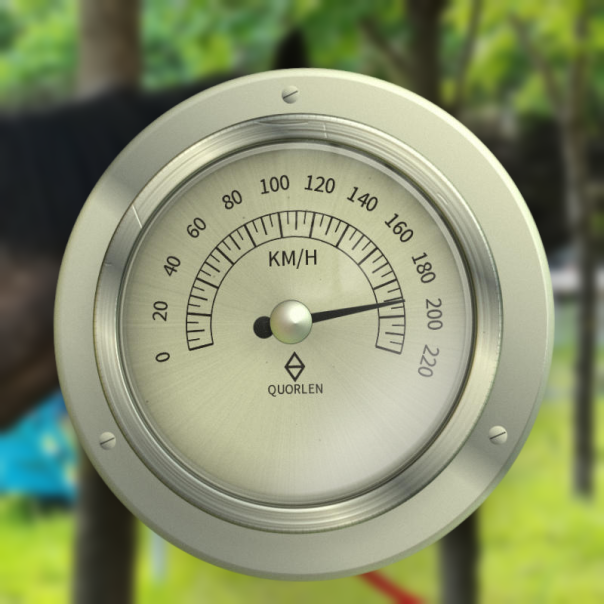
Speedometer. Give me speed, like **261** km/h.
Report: **192.5** km/h
